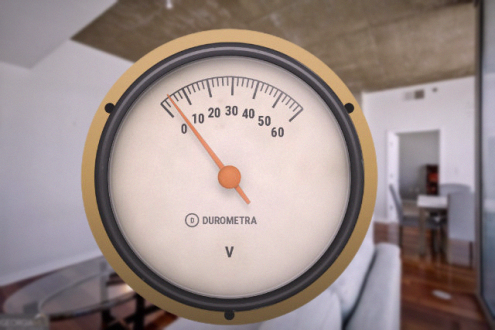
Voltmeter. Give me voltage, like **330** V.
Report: **4** V
